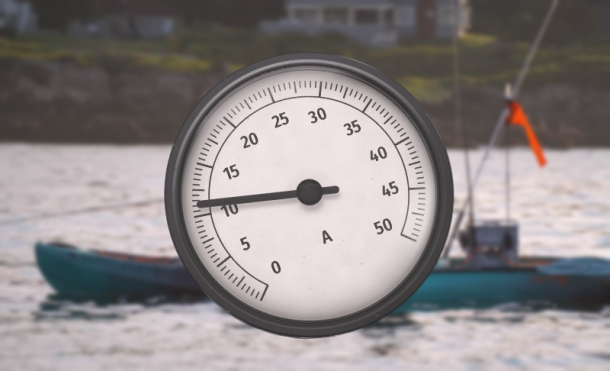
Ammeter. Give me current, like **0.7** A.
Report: **11** A
